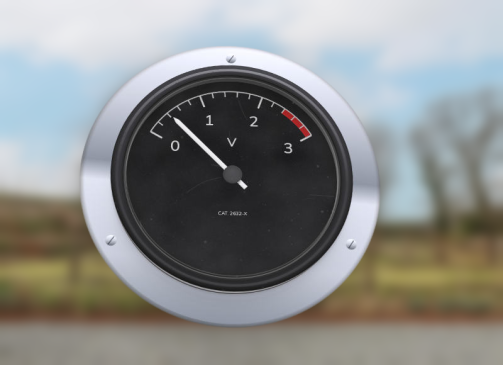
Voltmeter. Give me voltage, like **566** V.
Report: **0.4** V
